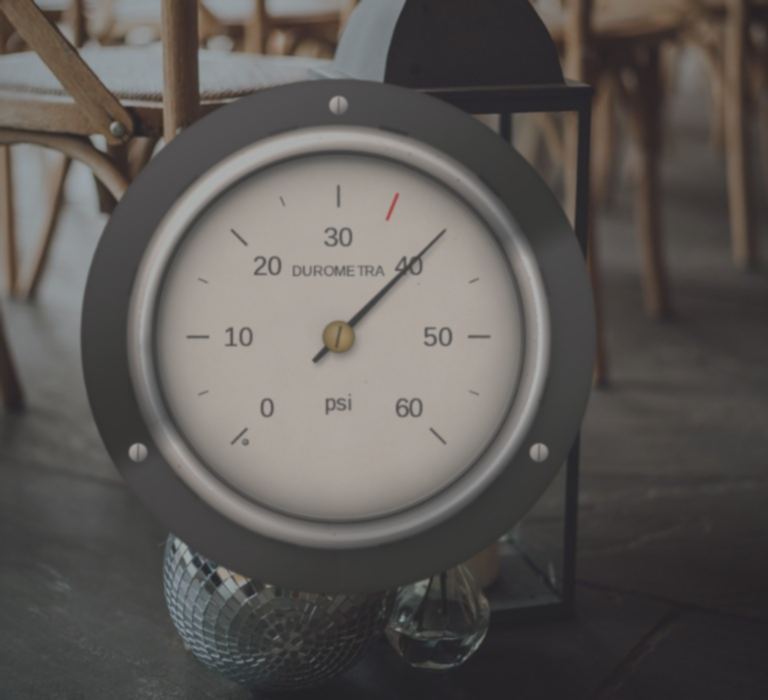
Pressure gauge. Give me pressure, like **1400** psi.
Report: **40** psi
